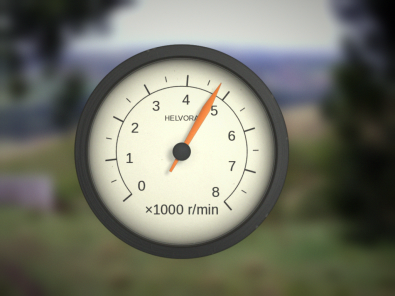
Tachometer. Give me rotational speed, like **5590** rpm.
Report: **4750** rpm
